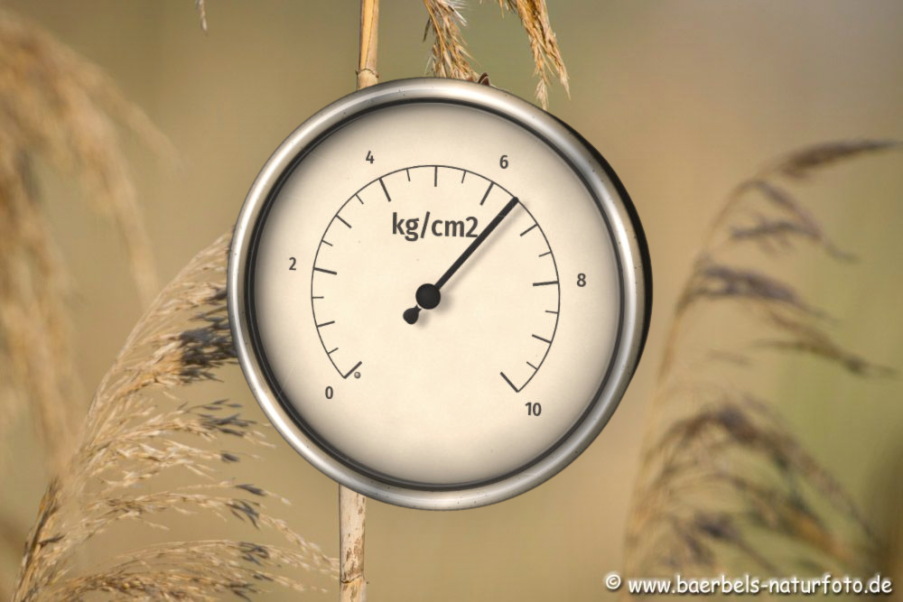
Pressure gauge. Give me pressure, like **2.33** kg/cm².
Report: **6.5** kg/cm²
